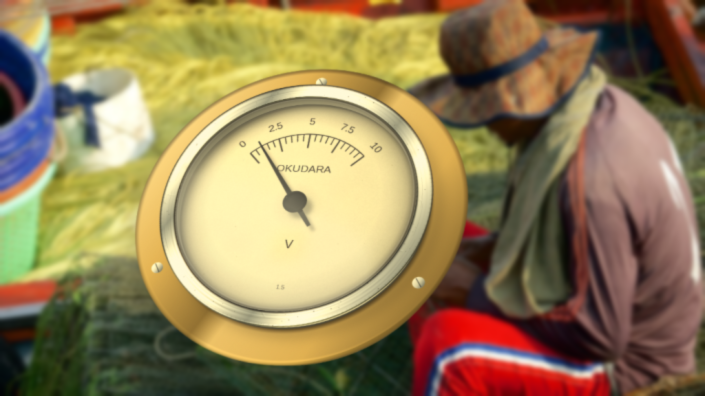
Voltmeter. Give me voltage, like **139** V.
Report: **1** V
